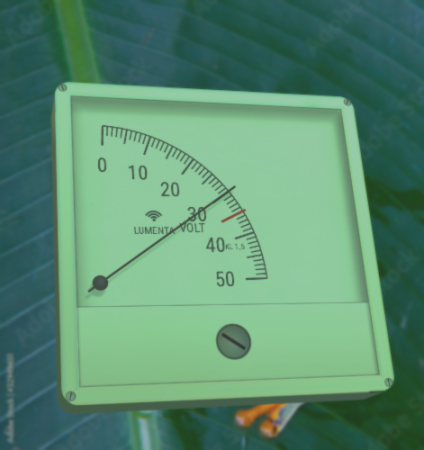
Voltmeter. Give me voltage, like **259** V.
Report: **30** V
